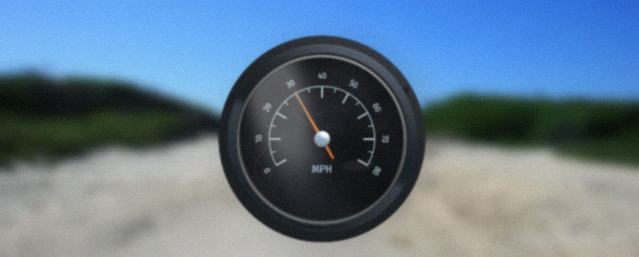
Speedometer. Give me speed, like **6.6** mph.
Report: **30** mph
